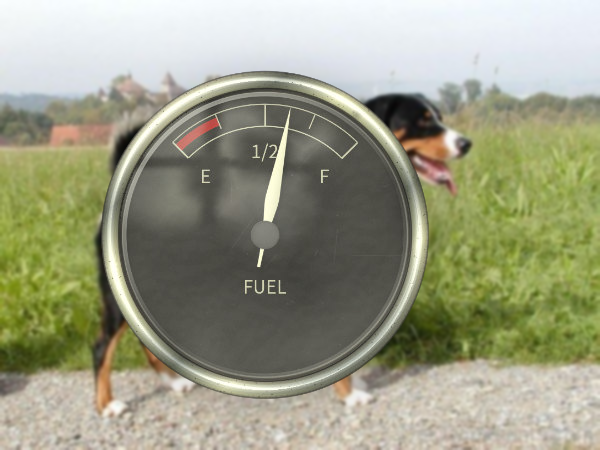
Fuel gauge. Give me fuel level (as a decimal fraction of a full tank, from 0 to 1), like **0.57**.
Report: **0.625**
